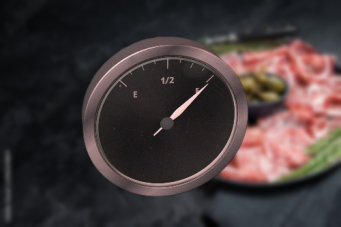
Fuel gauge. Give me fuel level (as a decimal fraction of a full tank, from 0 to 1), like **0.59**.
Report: **1**
